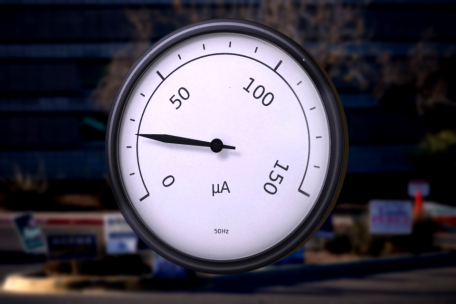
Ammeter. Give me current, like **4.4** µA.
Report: **25** µA
